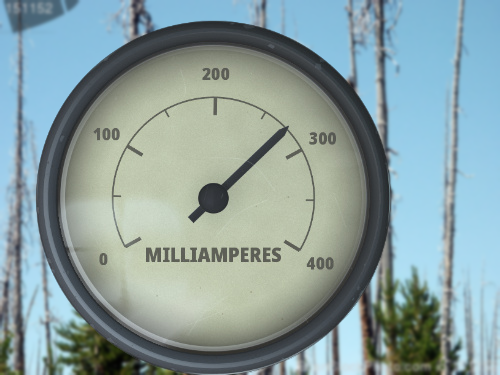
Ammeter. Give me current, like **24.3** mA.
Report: **275** mA
